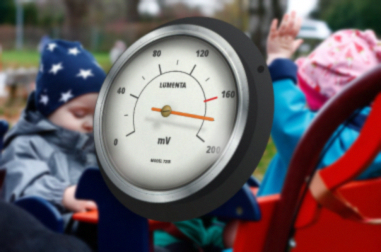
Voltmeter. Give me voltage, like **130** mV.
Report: **180** mV
